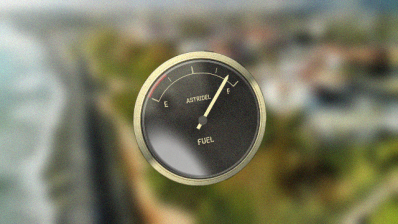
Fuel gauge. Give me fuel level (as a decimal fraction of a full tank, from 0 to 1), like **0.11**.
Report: **0.875**
